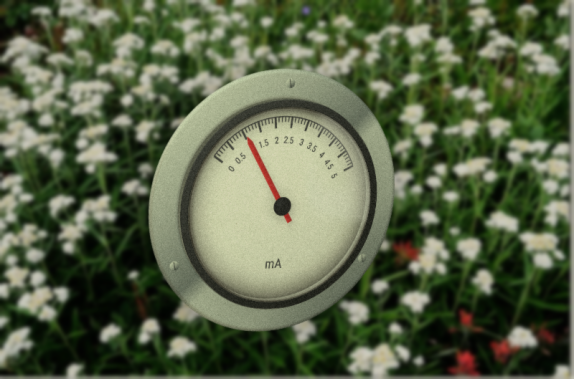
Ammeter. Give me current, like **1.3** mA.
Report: **1** mA
